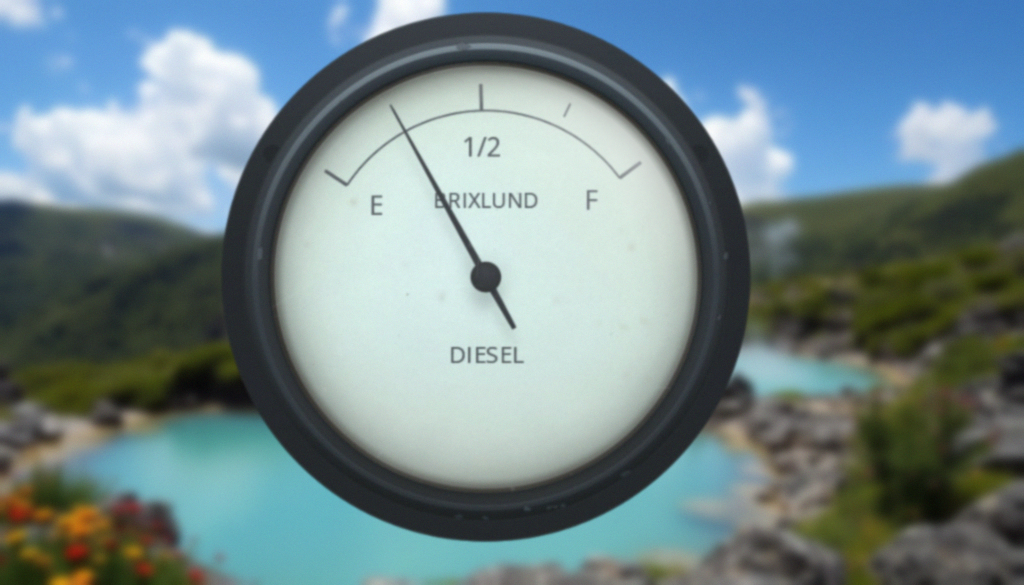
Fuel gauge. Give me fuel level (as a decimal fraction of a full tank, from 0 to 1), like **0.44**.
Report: **0.25**
